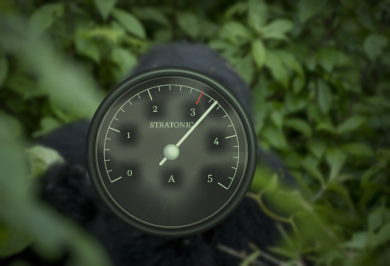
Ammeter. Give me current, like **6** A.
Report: **3.3** A
